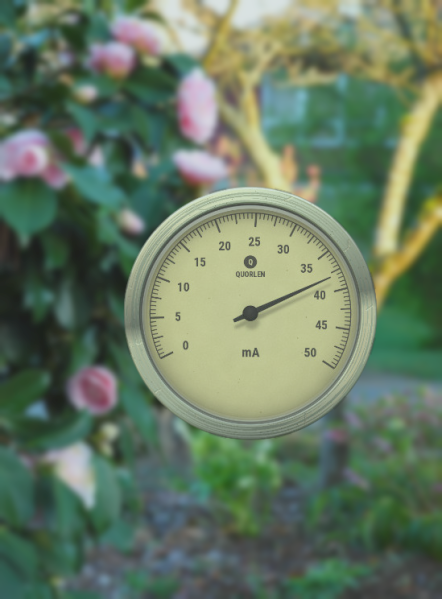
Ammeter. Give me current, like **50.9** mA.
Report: **38** mA
